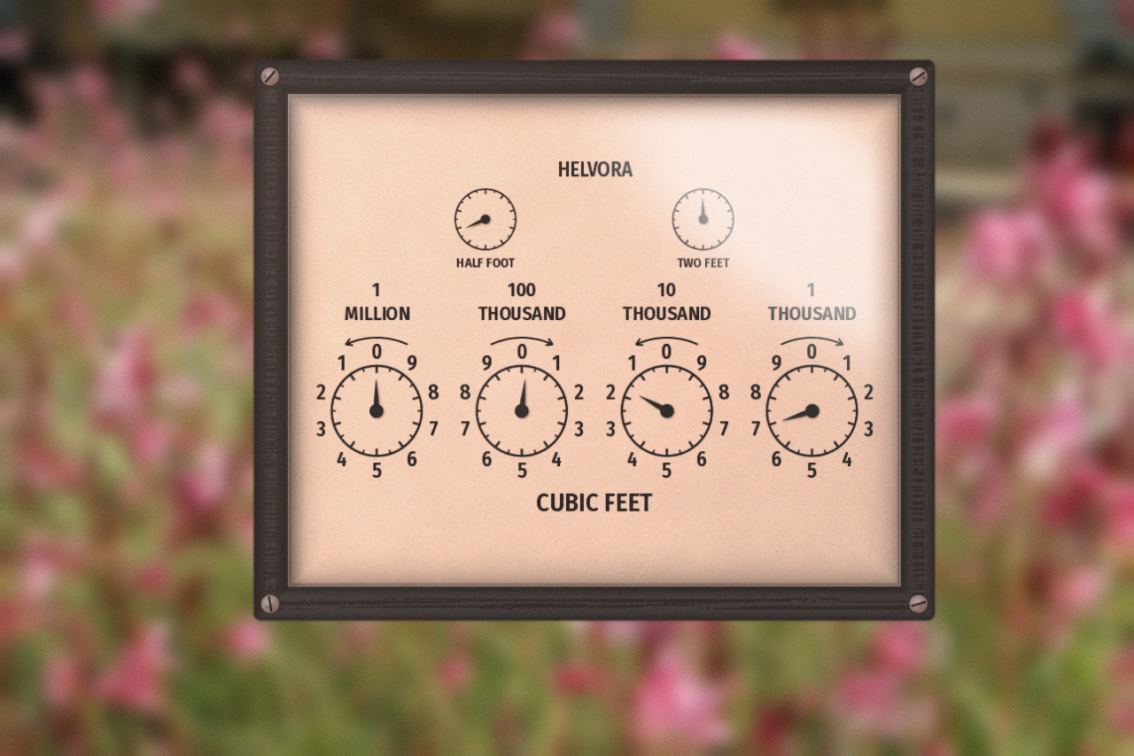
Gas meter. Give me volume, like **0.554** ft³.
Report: **1700** ft³
